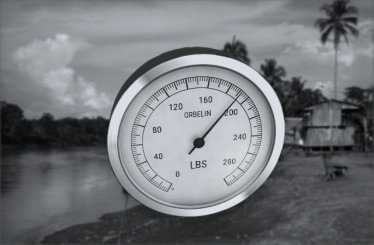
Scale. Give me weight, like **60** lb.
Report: **190** lb
